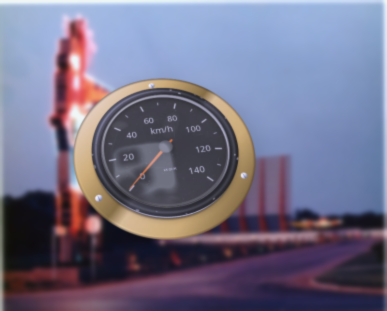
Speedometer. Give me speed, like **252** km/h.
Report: **0** km/h
